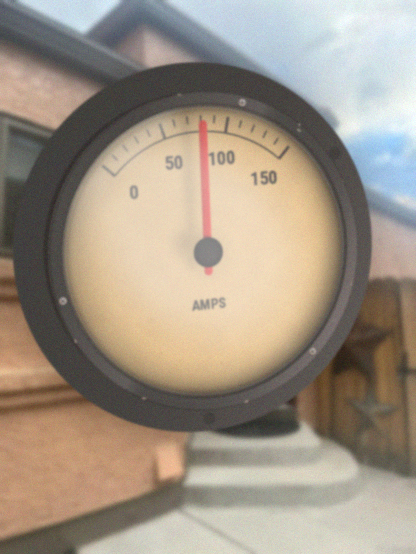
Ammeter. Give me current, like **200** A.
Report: **80** A
